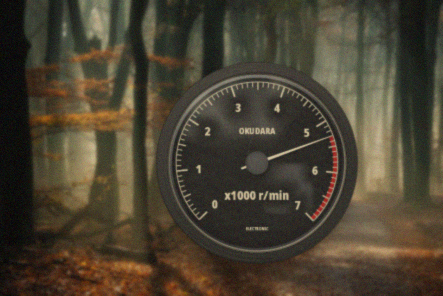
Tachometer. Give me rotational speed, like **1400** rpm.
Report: **5300** rpm
